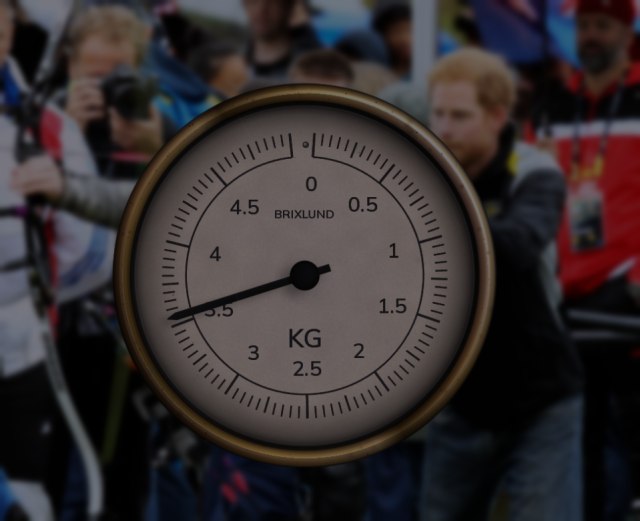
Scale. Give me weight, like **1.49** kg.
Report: **3.55** kg
